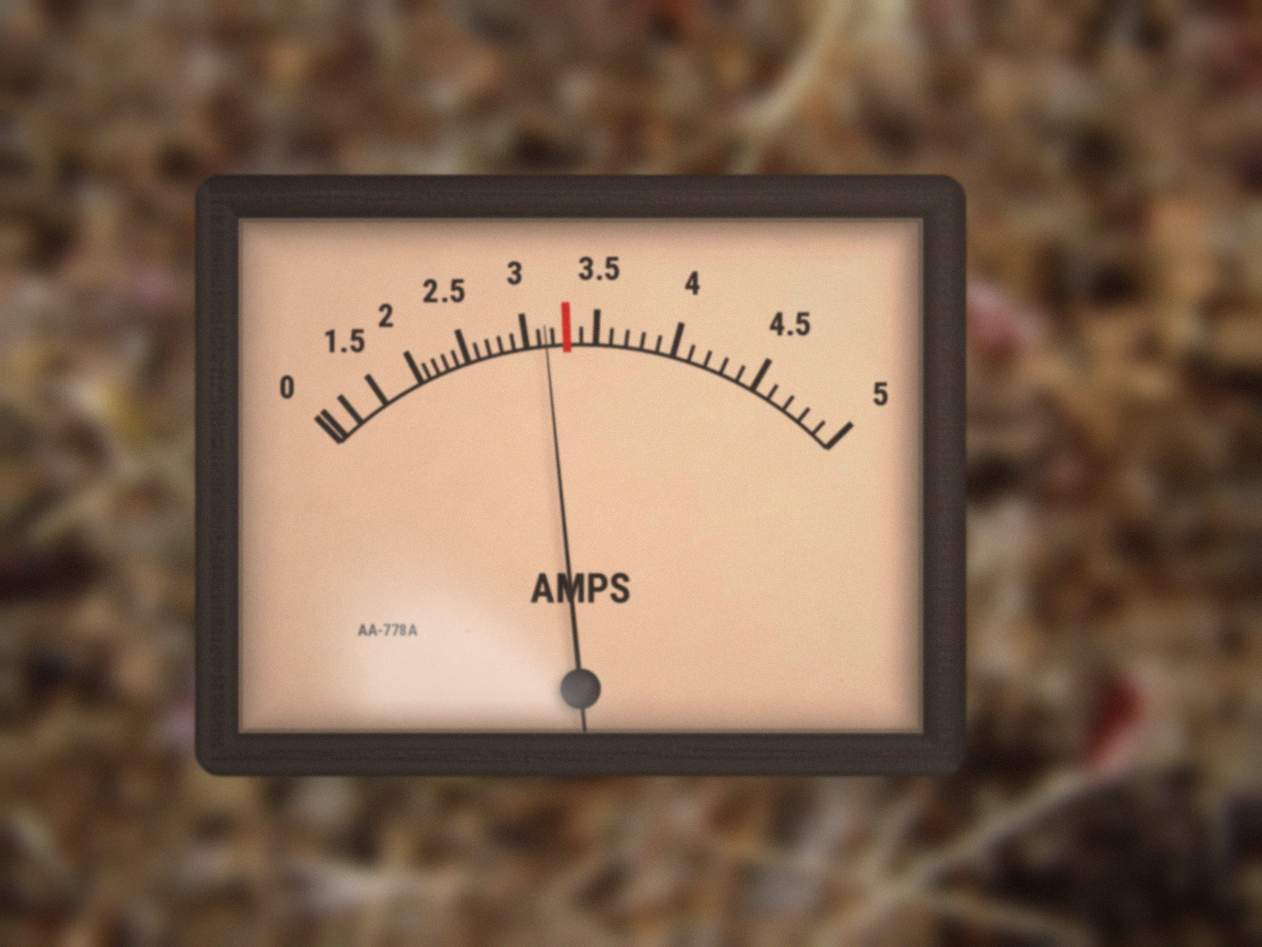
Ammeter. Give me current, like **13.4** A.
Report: **3.15** A
